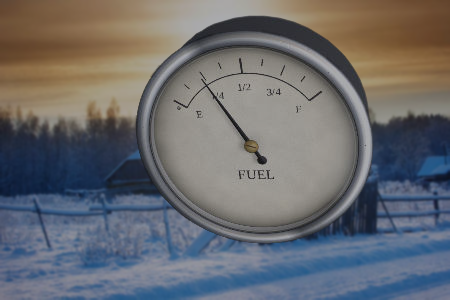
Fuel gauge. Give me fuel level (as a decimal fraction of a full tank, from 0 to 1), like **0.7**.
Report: **0.25**
